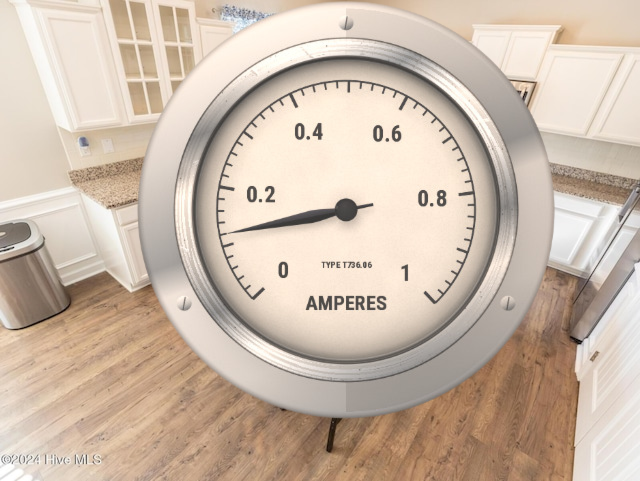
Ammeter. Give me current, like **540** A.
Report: **0.12** A
